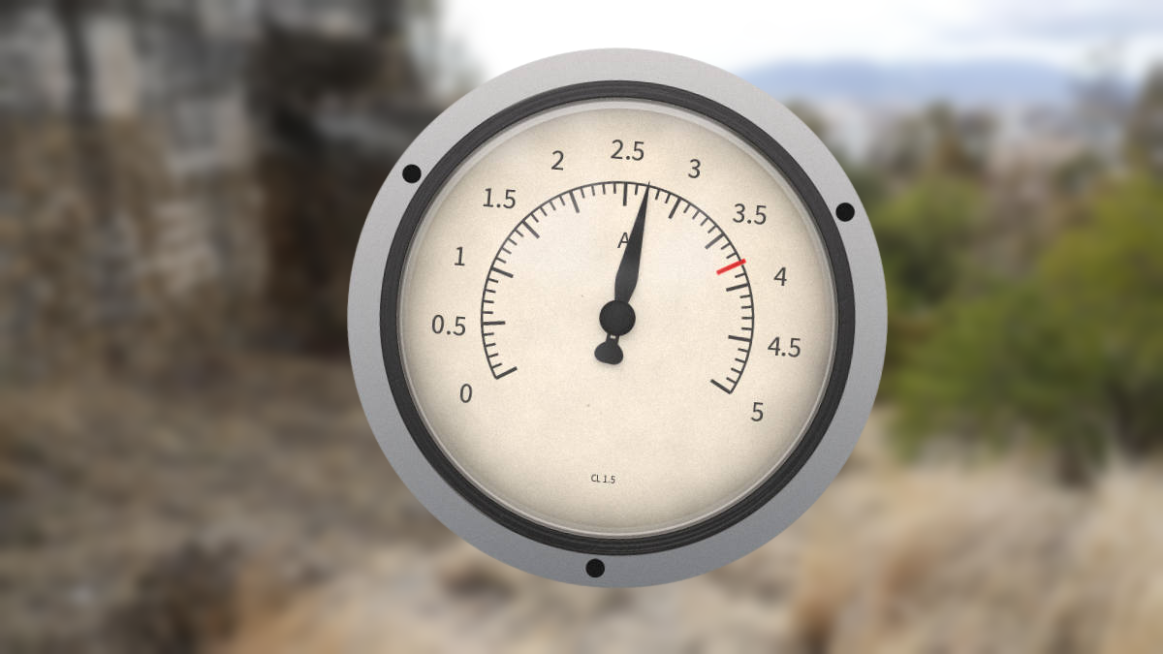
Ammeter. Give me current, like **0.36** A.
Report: **2.7** A
